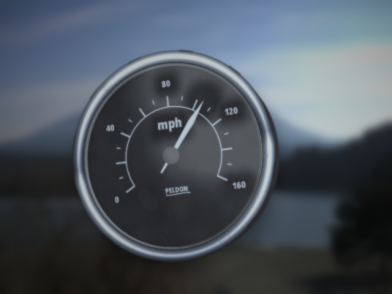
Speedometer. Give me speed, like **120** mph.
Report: **105** mph
